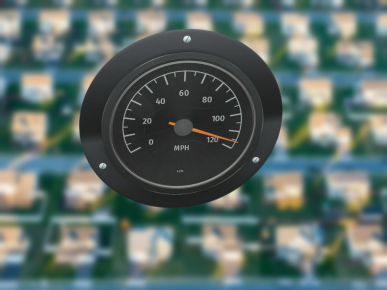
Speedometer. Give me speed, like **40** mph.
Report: **115** mph
